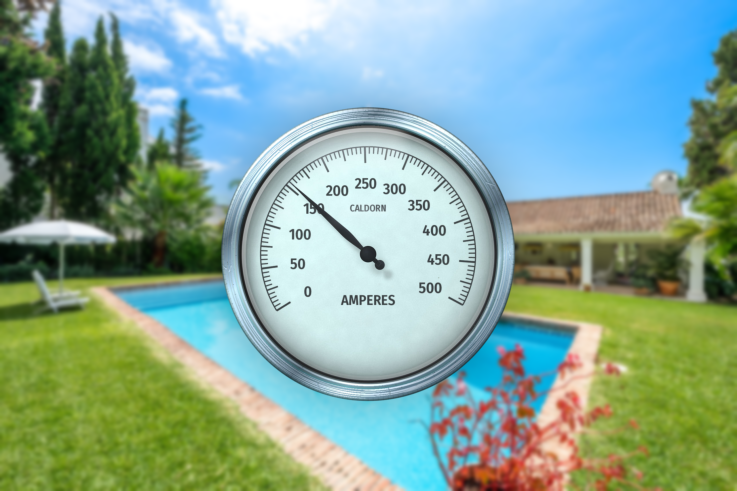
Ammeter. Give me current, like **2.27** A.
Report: **155** A
